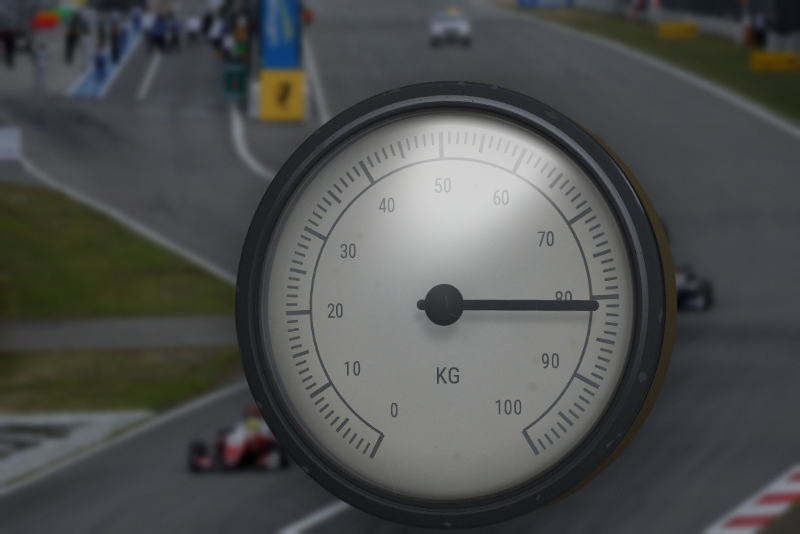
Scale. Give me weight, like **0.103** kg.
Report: **81** kg
